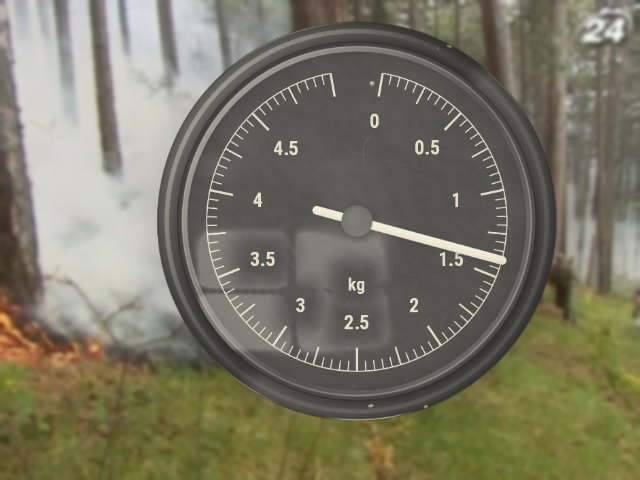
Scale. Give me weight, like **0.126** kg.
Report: **1.4** kg
